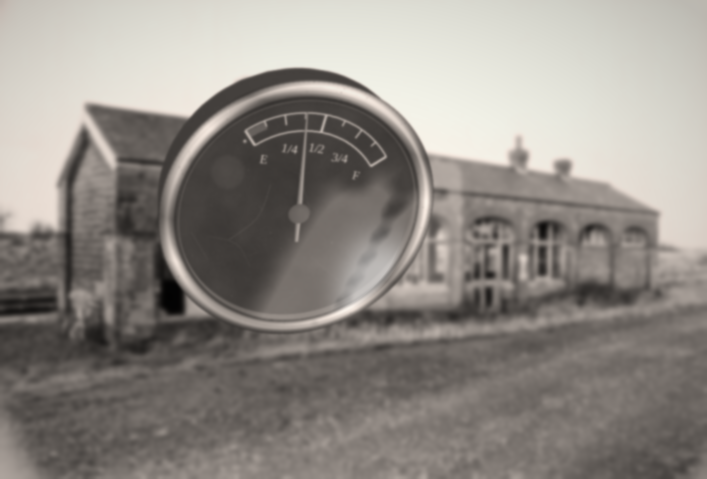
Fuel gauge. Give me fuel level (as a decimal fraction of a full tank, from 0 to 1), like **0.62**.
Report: **0.375**
